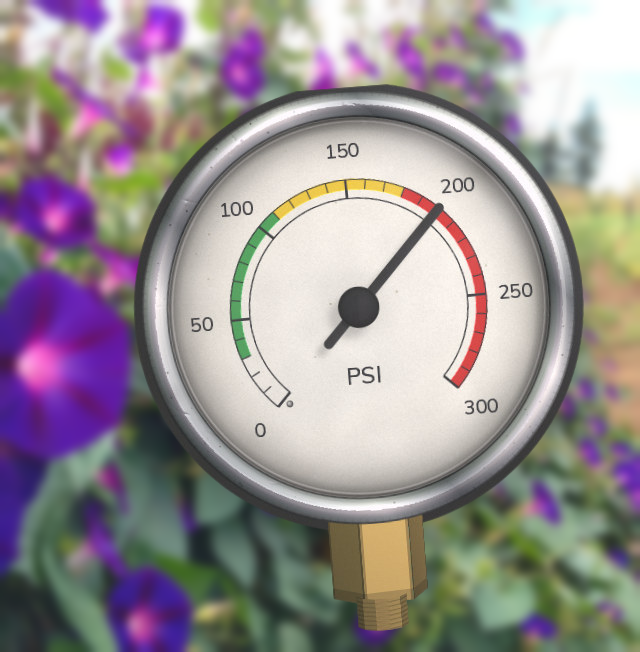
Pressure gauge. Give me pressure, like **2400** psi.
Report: **200** psi
